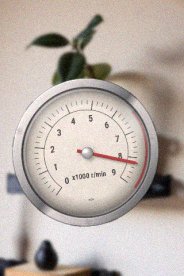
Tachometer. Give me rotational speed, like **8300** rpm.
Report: **8200** rpm
